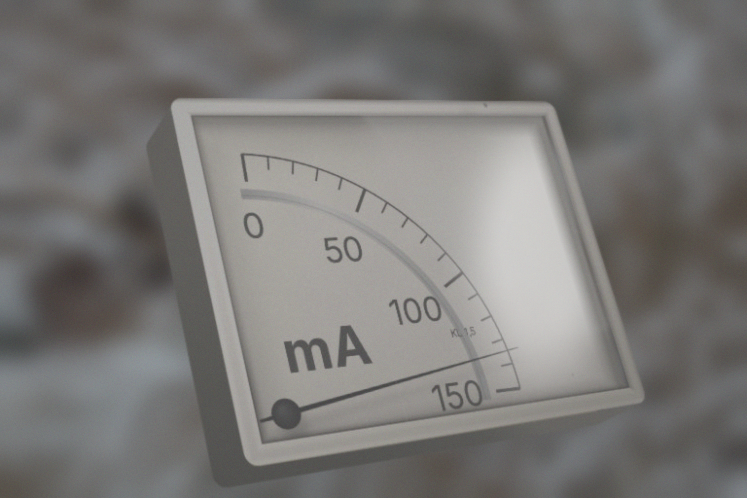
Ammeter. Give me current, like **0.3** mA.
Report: **135** mA
